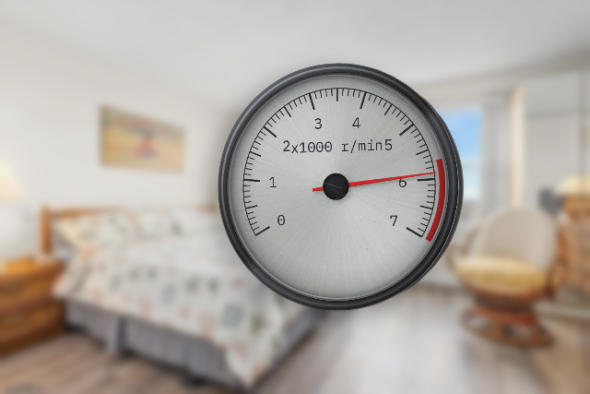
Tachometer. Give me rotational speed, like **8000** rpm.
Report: **5900** rpm
